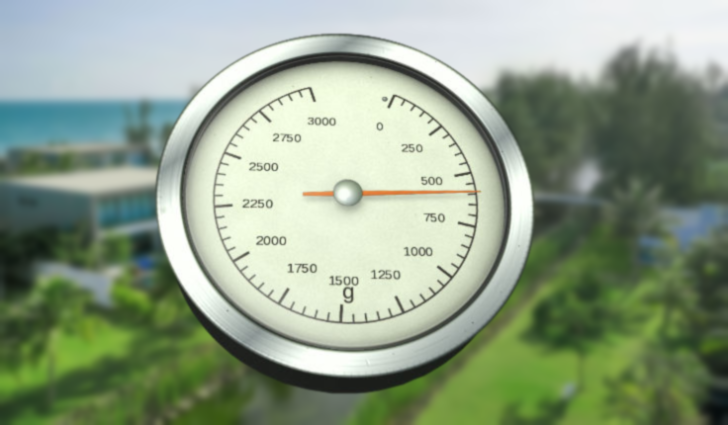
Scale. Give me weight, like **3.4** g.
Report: **600** g
